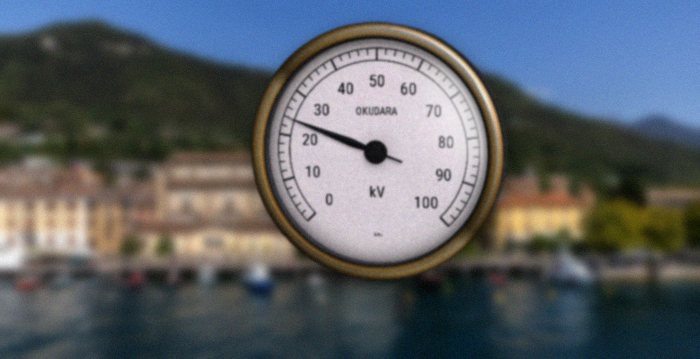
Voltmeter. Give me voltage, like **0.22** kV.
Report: **24** kV
